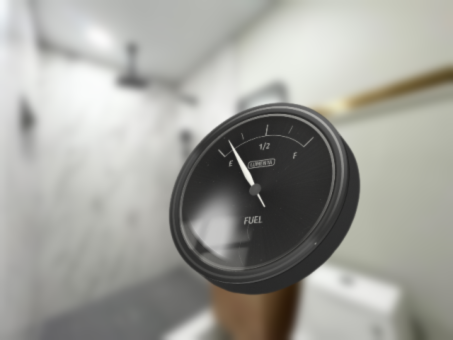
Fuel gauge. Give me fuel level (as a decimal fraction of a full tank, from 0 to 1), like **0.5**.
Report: **0.125**
